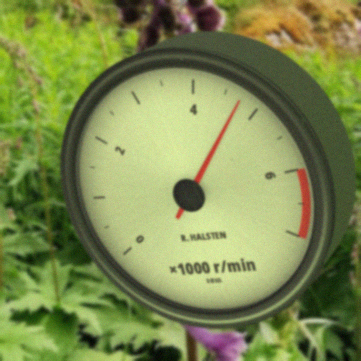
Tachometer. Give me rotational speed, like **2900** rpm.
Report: **4750** rpm
